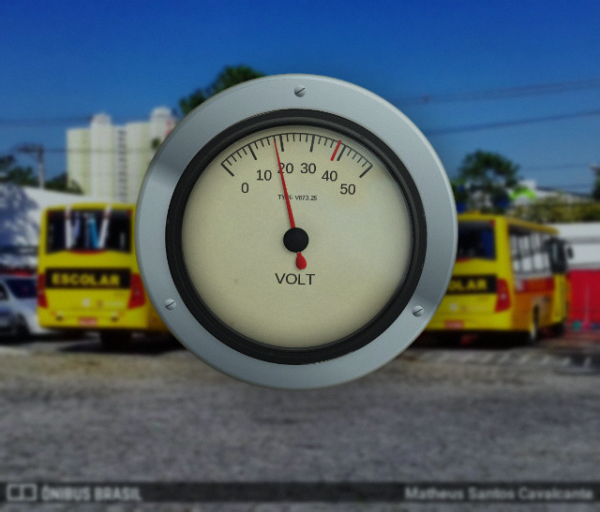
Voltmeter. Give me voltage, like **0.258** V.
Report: **18** V
